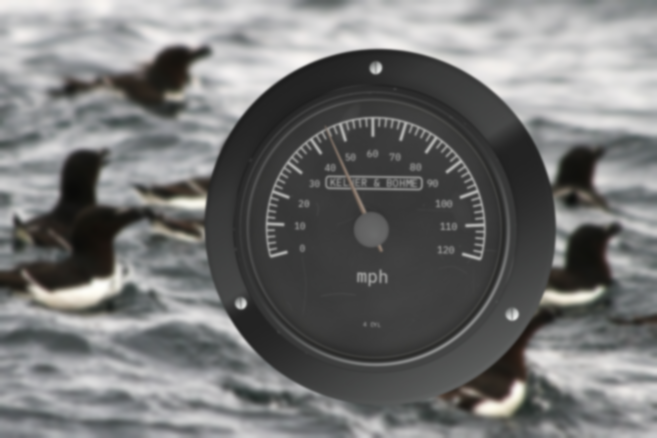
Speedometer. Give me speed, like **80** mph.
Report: **46** mph
